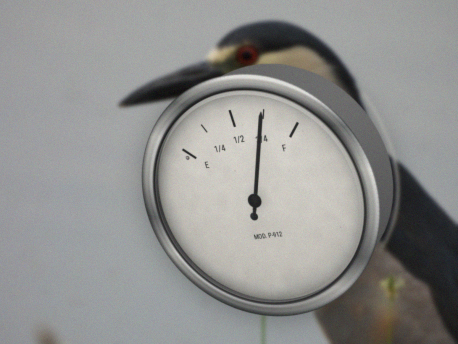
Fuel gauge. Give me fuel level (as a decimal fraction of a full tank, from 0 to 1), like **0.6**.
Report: **0.75**
